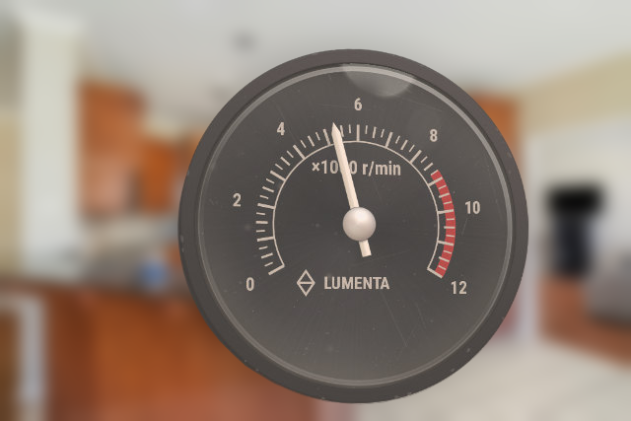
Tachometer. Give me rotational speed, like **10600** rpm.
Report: **5250** rpm
